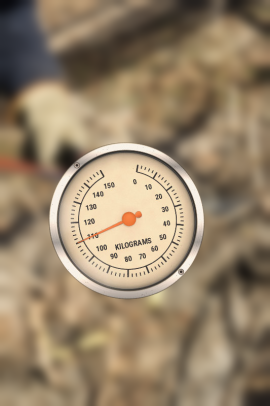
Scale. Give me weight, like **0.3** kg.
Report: **110** kg
